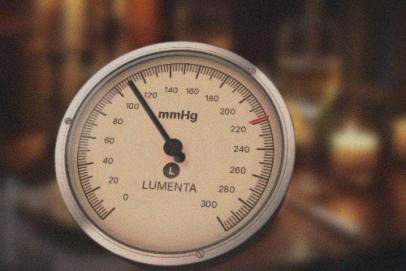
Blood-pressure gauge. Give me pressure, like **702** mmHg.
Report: **110** mmHg
